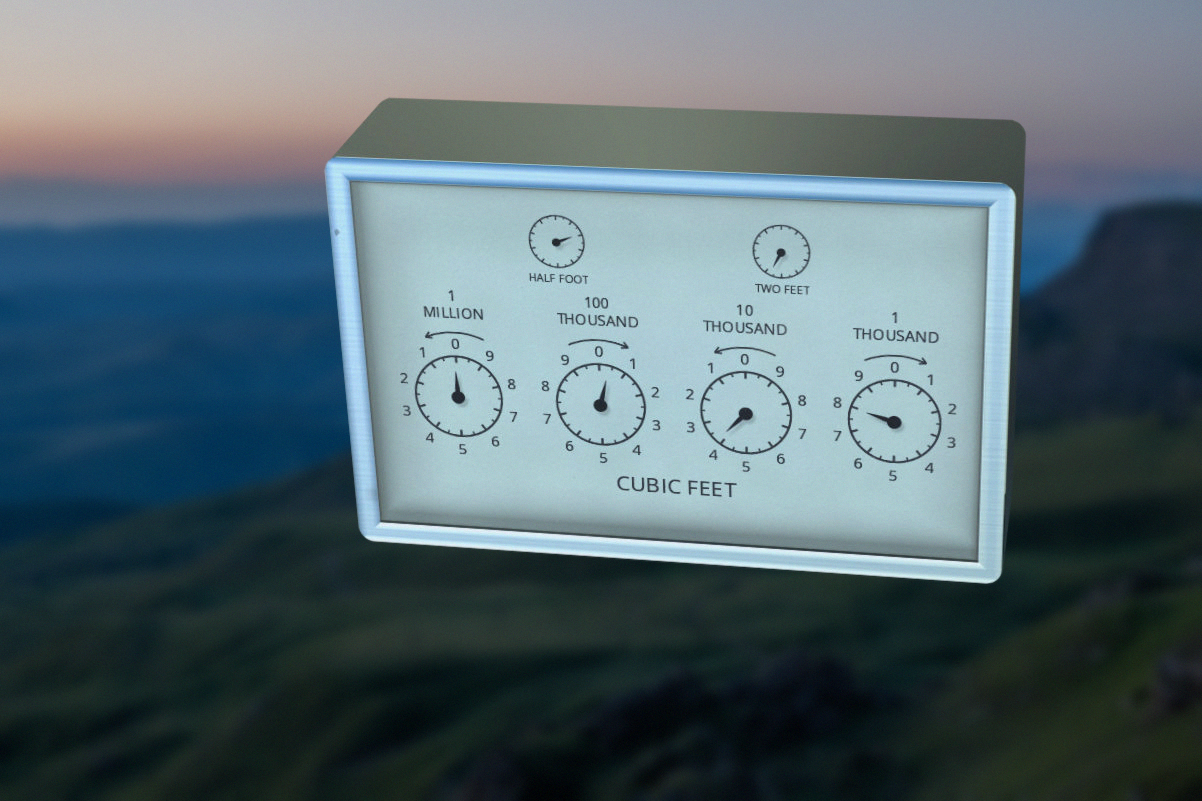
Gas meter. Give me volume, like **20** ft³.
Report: **3800** ft³
